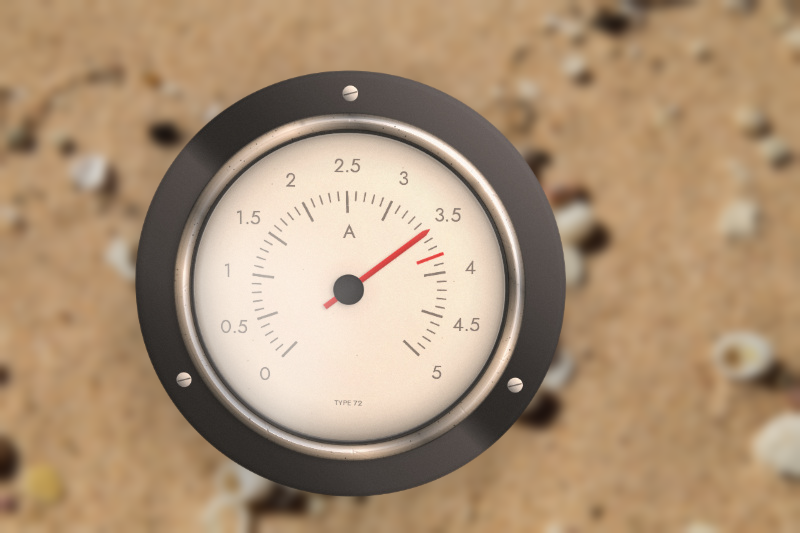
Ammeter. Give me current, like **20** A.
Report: **3.5** A
